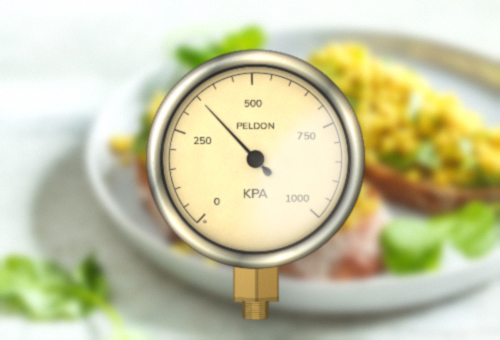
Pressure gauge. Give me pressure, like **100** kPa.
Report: **350** kPa
